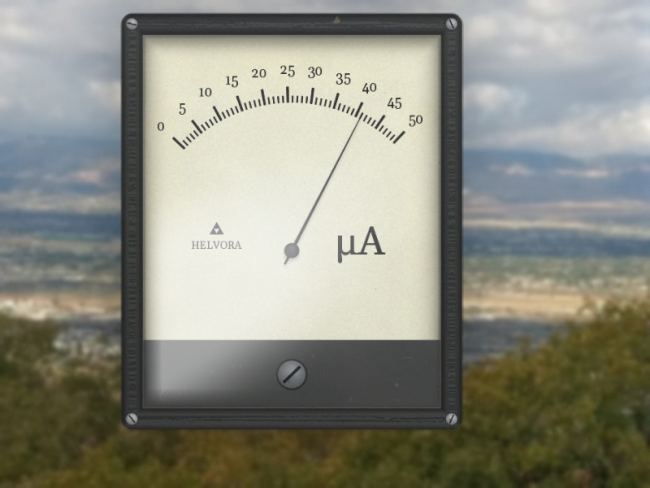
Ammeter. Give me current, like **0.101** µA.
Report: **41** µA
